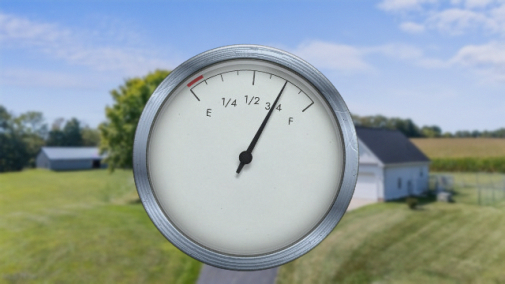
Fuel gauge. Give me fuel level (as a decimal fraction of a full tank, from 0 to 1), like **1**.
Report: **0.75**
